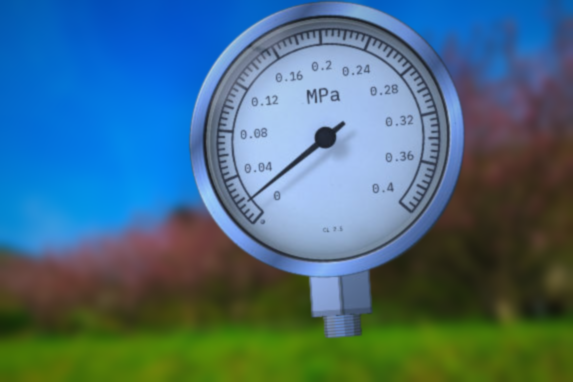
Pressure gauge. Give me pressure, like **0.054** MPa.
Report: **0.015** MPa
